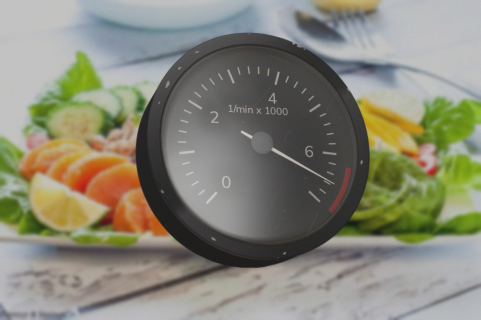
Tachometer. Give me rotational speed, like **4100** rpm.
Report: **6600** rpm
